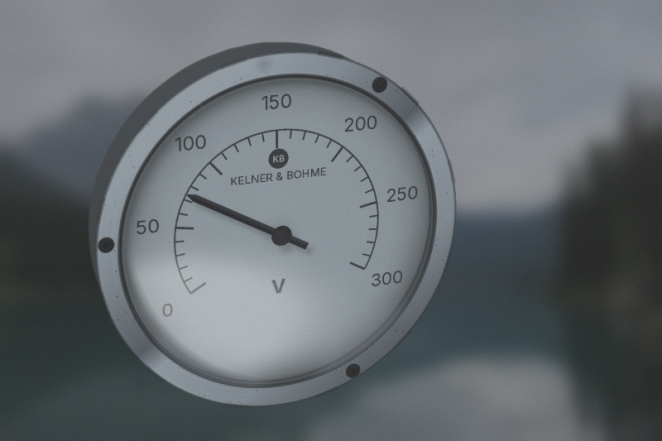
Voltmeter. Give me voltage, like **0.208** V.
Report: **75** V
